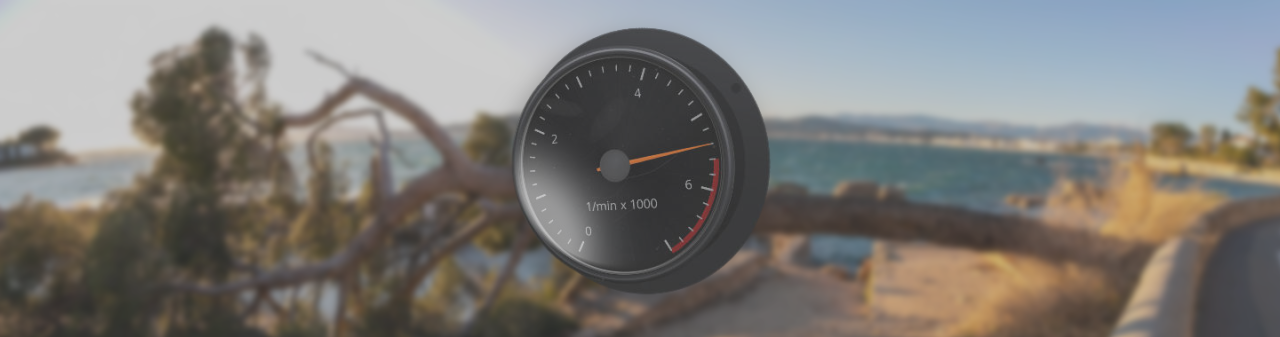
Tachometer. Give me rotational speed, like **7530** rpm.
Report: **5400** rpm
